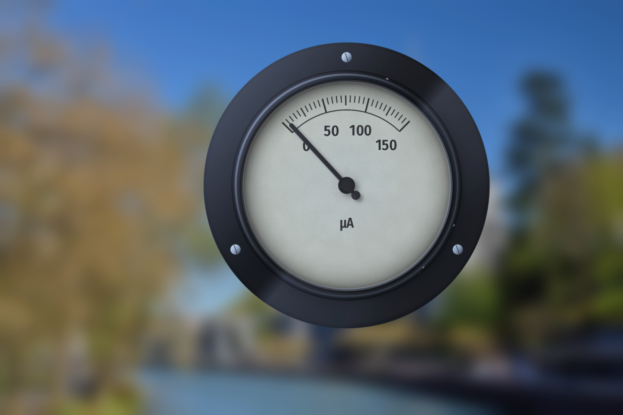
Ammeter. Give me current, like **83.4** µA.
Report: **5** µA
